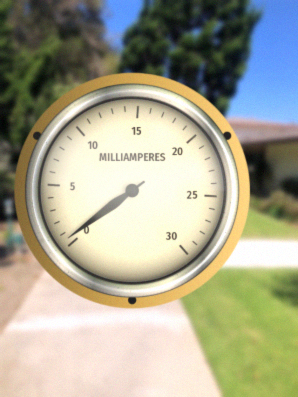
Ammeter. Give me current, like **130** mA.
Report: **0.5** mA
